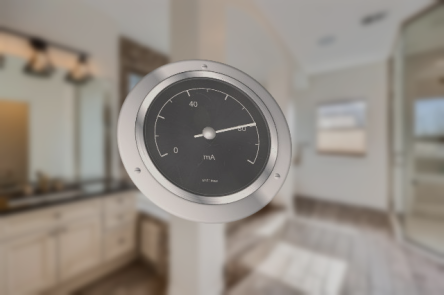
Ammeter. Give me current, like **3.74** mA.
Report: **80** mA
